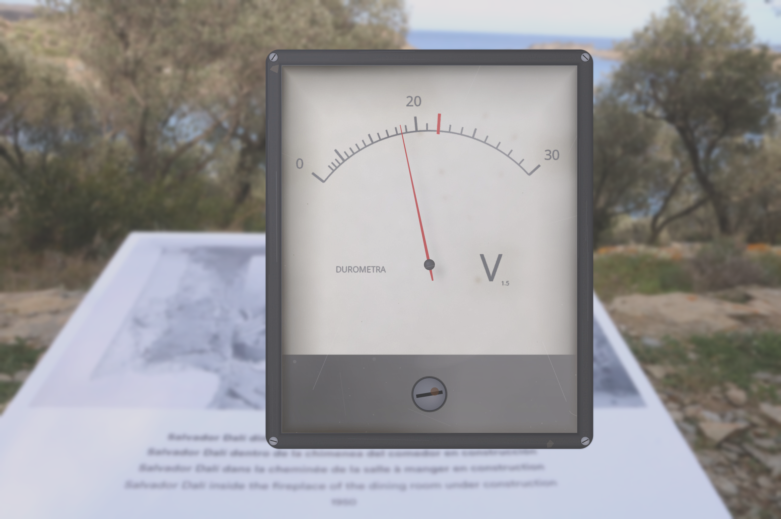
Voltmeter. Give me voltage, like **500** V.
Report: **18.5** V
